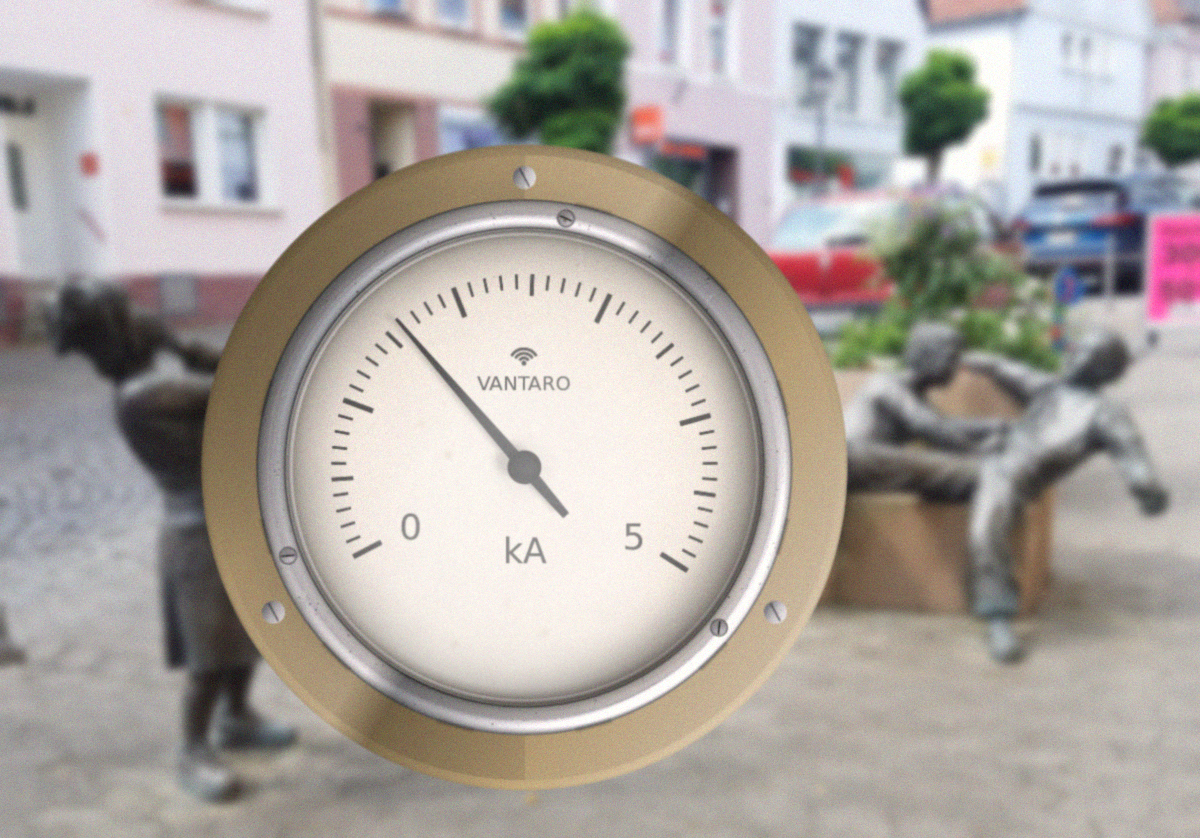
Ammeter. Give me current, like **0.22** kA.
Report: **1.6** kA
